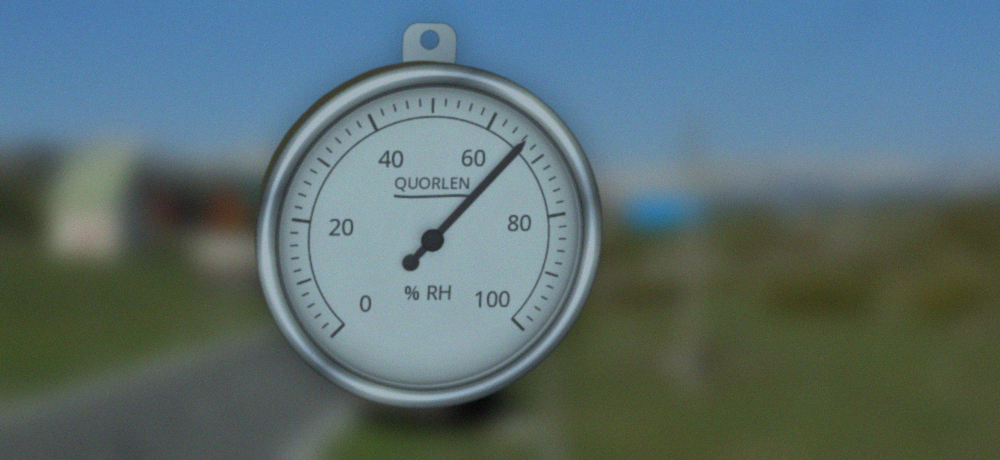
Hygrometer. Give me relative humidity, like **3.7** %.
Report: **66** %
